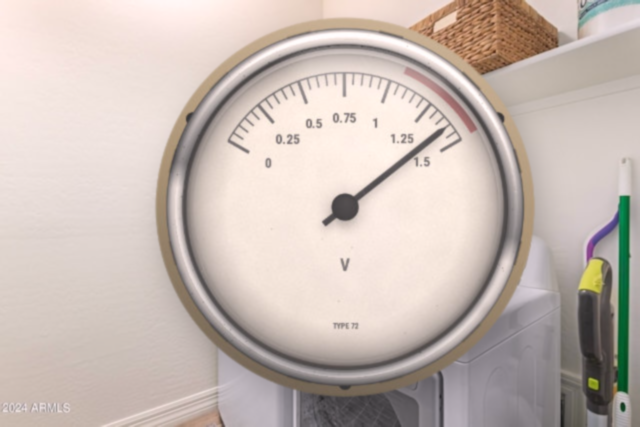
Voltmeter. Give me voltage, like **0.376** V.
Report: **1.4** V
